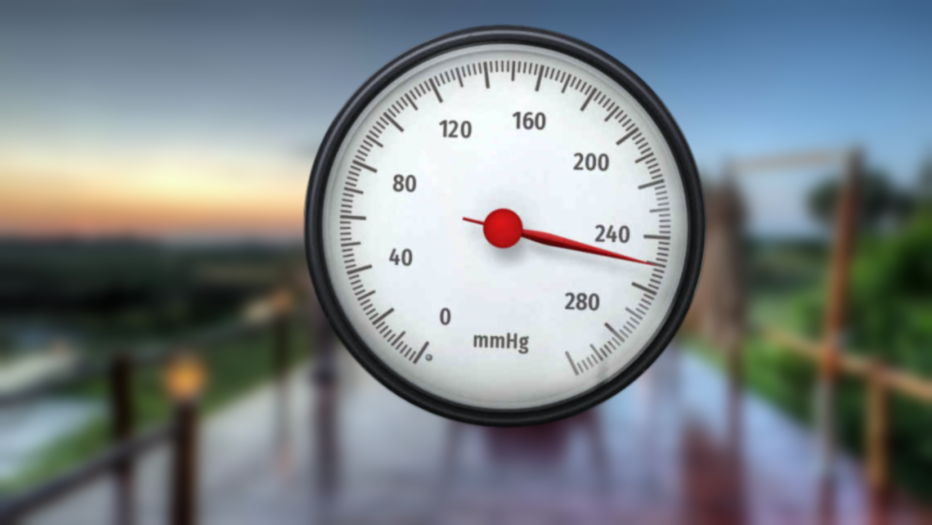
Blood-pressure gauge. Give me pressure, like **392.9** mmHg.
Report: **250** mmHg
